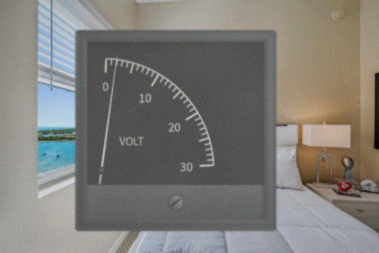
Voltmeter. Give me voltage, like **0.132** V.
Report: **2** V
